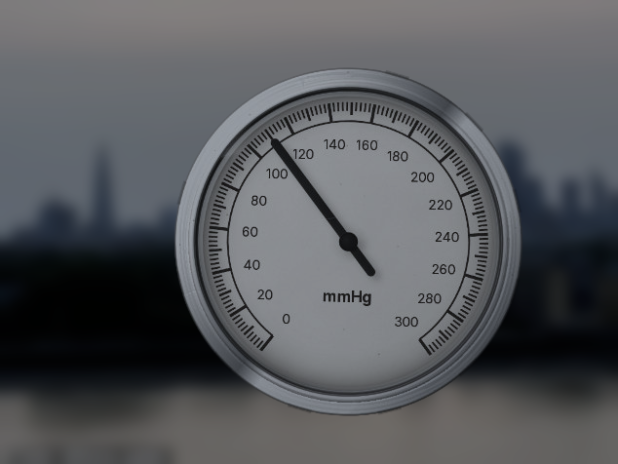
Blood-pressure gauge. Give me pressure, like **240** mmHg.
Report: **110** mmHg
